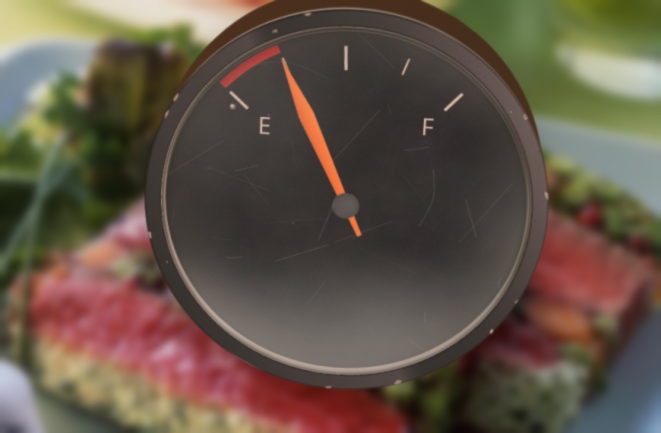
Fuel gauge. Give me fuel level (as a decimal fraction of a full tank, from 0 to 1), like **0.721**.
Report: **0.25**
